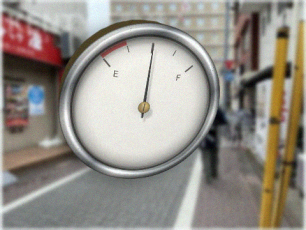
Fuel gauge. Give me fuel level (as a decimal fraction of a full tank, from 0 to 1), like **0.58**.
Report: **0.5**
